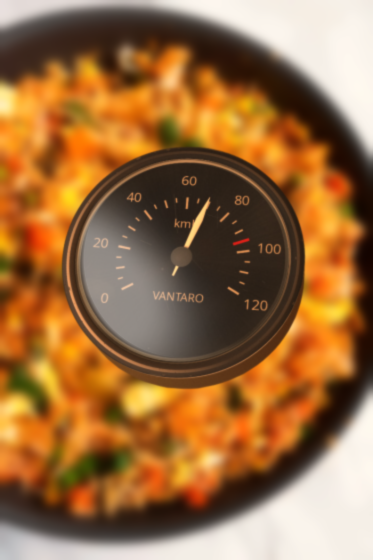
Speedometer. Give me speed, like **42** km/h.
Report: **70** km/h
